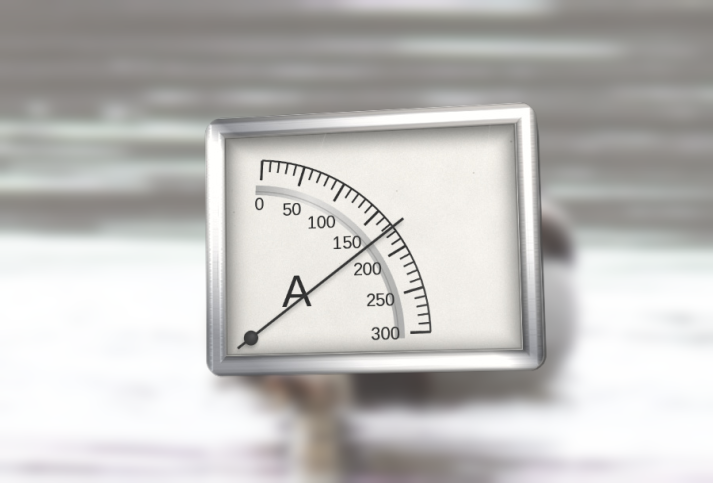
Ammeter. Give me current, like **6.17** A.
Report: **175** A
